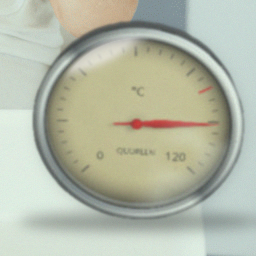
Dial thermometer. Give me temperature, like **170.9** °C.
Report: **100** °C
